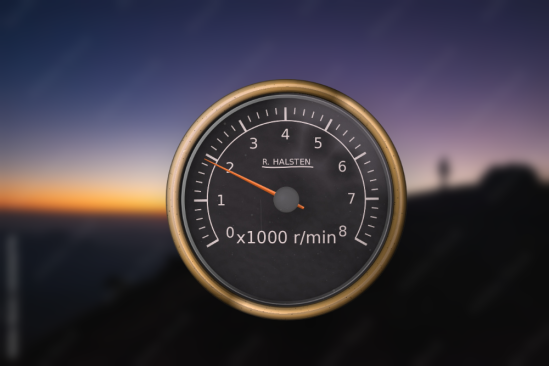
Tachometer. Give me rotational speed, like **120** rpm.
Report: **1900** rpm
